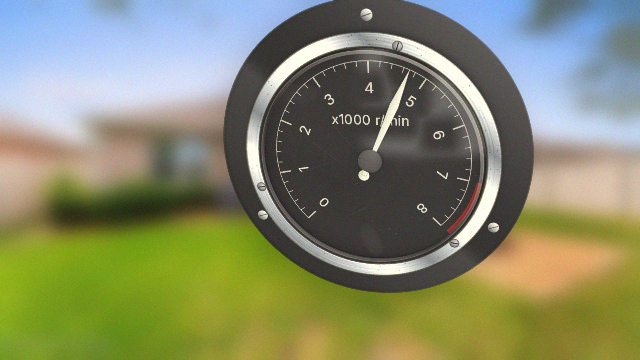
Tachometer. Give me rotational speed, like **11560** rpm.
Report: **4700** rpm
